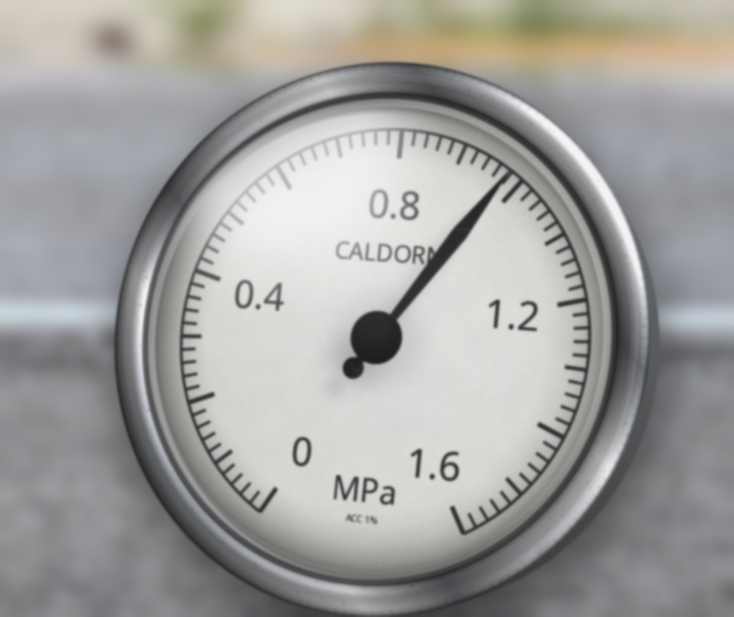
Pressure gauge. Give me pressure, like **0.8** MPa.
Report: **0.98** MPa
